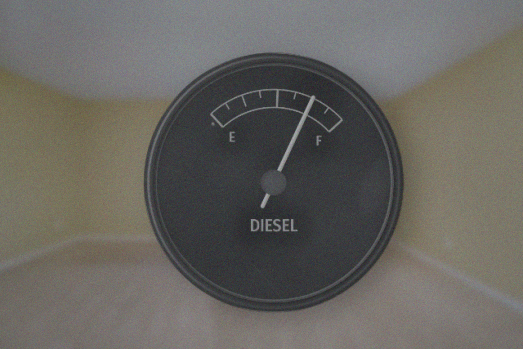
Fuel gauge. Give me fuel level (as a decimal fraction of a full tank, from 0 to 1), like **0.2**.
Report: **0.75**
